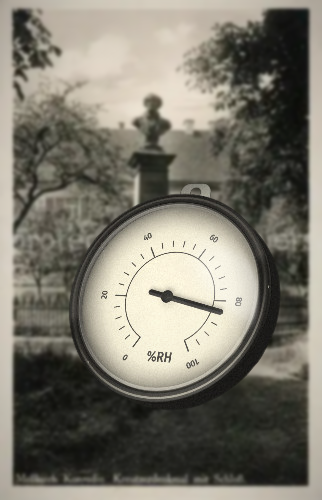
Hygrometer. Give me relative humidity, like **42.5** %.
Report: **84** %
